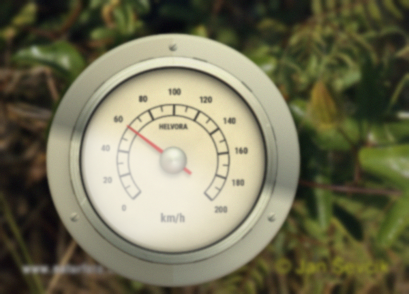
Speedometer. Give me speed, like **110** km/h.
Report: **60** km/h
